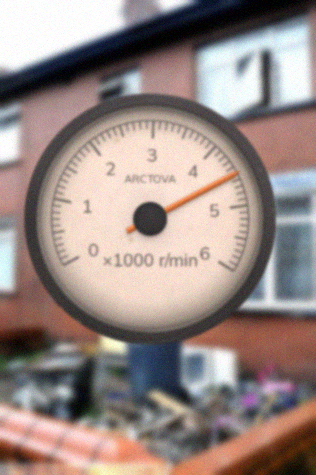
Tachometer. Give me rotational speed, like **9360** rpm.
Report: **4500** rpm
